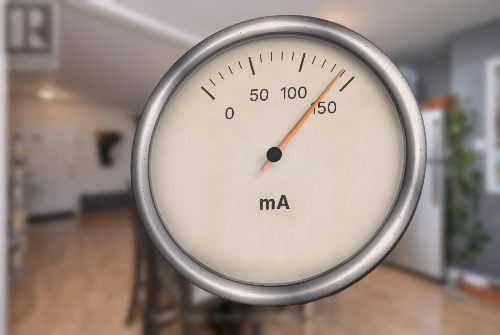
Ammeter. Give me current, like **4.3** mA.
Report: **140** mA
